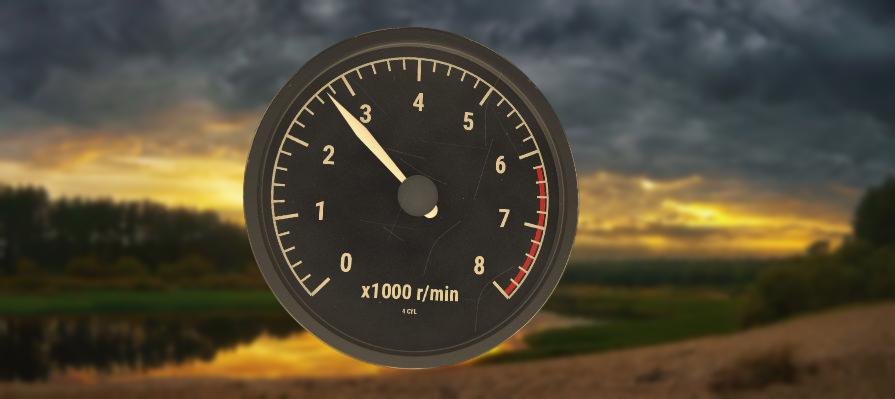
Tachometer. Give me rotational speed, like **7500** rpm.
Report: **2700** rpm
